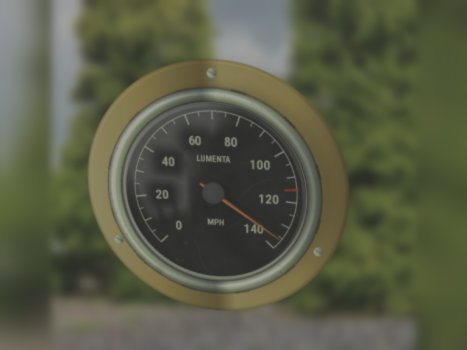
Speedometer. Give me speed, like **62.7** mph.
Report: **135** mph
